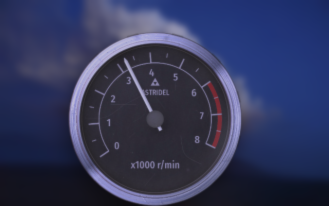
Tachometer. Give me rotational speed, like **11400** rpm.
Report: **3250** rpm
